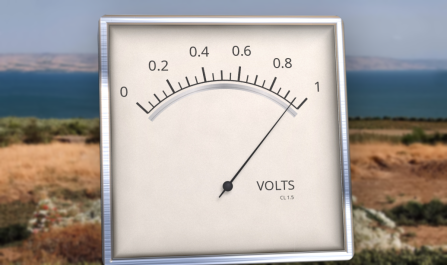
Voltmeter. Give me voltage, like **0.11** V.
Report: **0.95** V
